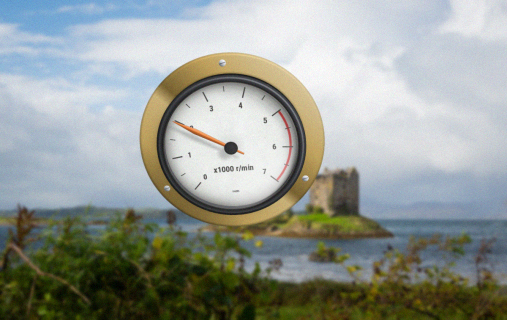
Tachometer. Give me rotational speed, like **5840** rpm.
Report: **2000** rpm
